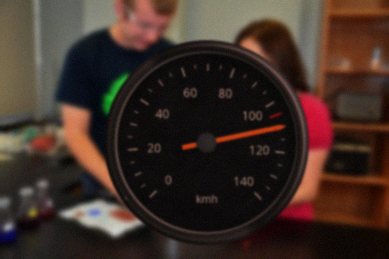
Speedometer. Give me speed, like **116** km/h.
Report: **110** km/h
